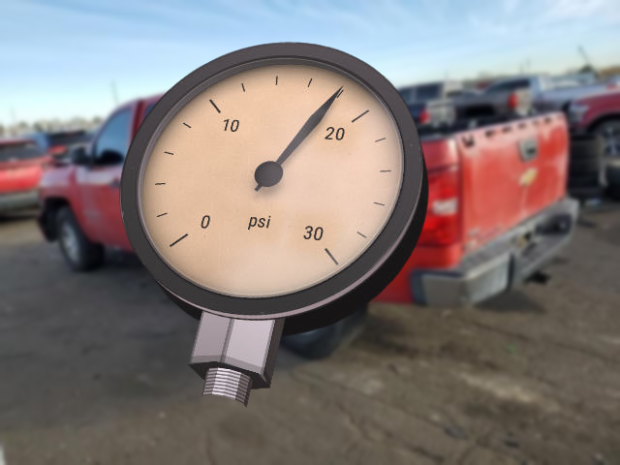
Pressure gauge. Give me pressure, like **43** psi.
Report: **18** psi
